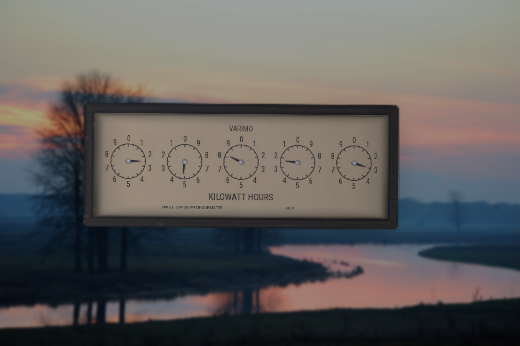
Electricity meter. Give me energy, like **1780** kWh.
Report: **24823** kWh
